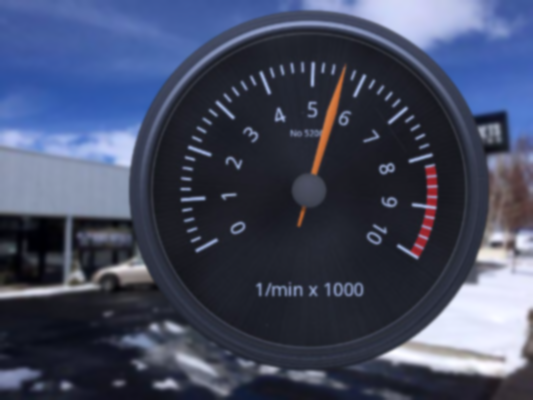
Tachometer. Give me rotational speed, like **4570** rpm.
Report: **5600** rpm
